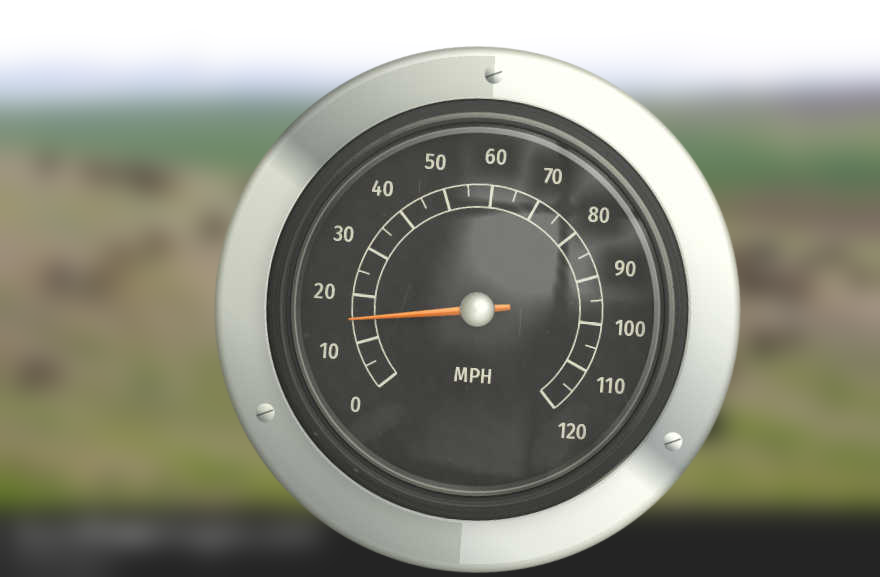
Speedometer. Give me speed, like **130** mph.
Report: **15** mph
